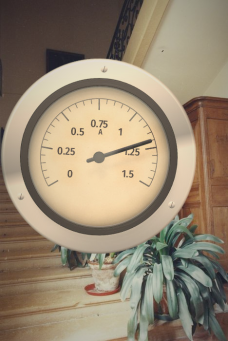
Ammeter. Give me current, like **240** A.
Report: **1.2** A
